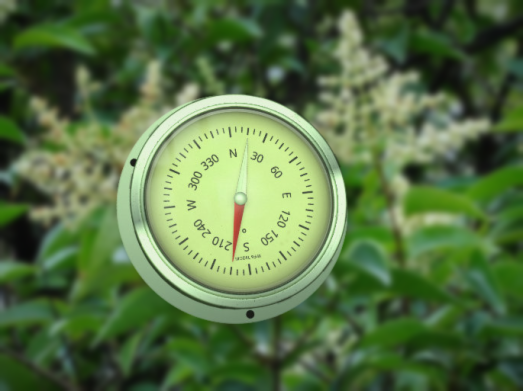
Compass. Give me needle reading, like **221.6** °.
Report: **195** °
